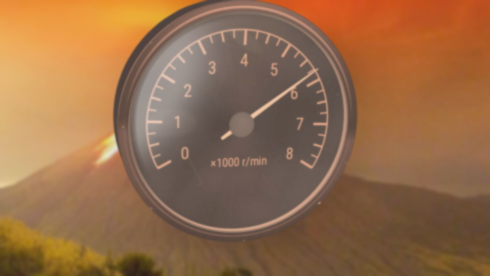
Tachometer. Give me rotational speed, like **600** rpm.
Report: **5750** rpm
